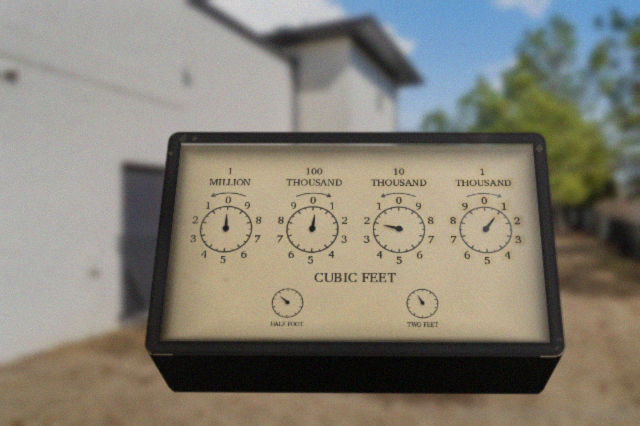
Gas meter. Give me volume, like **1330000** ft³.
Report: **2100** ft³
